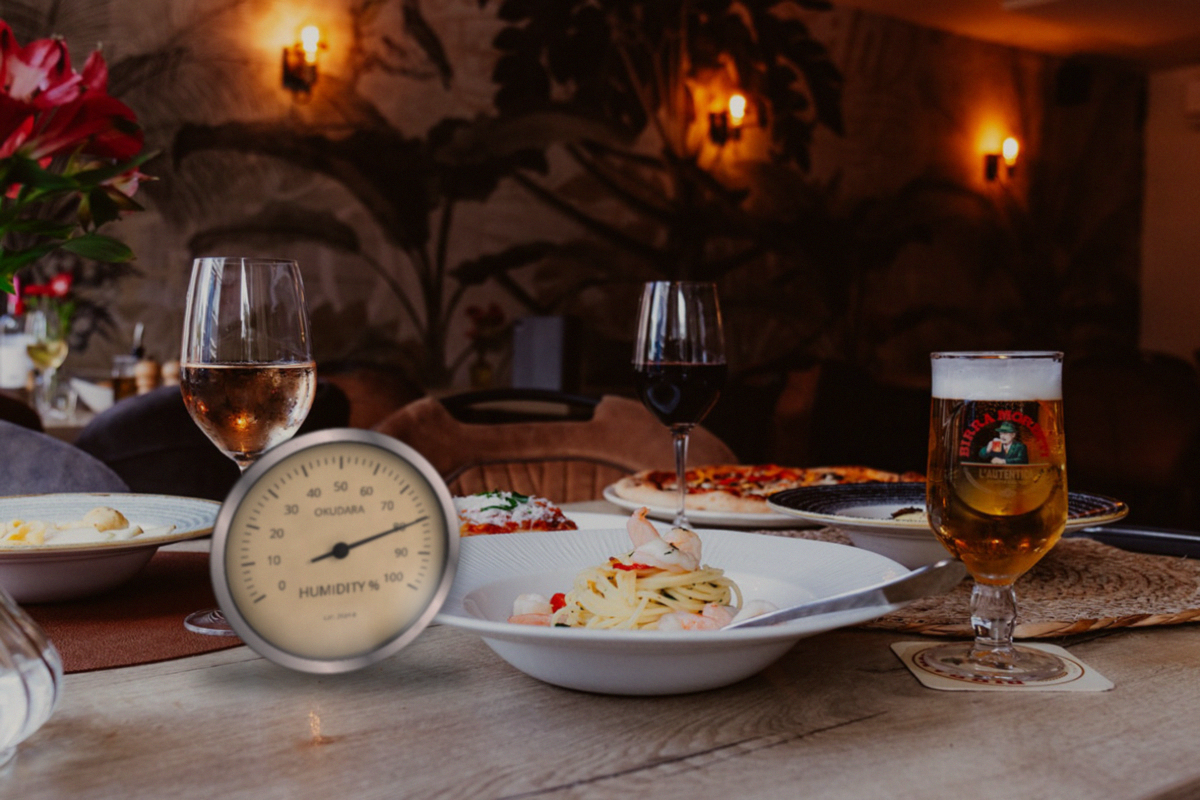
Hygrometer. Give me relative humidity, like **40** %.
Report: **80** %
